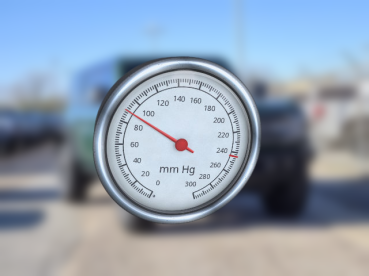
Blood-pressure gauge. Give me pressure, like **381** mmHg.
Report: **90** mmHg
